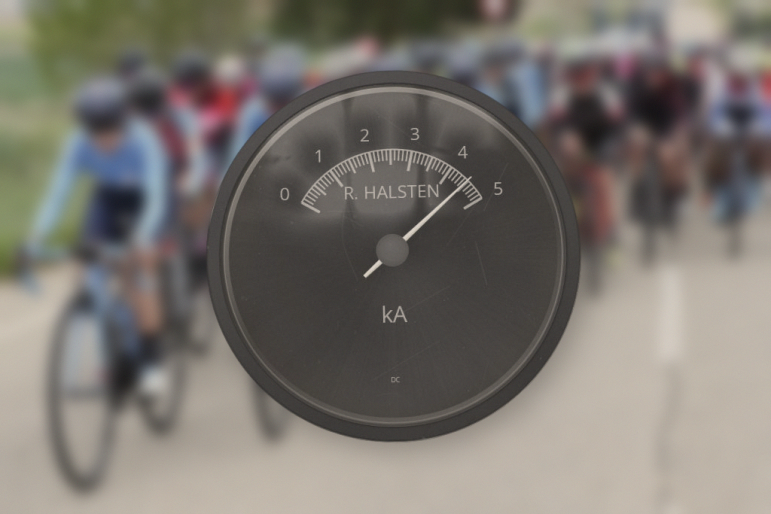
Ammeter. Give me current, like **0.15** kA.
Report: **4.5** kA
